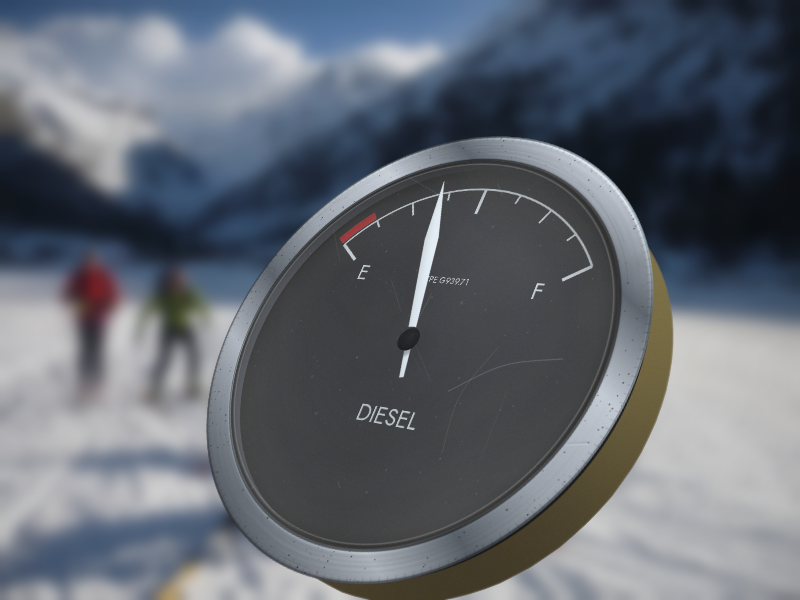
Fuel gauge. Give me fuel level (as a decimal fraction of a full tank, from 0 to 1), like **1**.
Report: **0.375**
